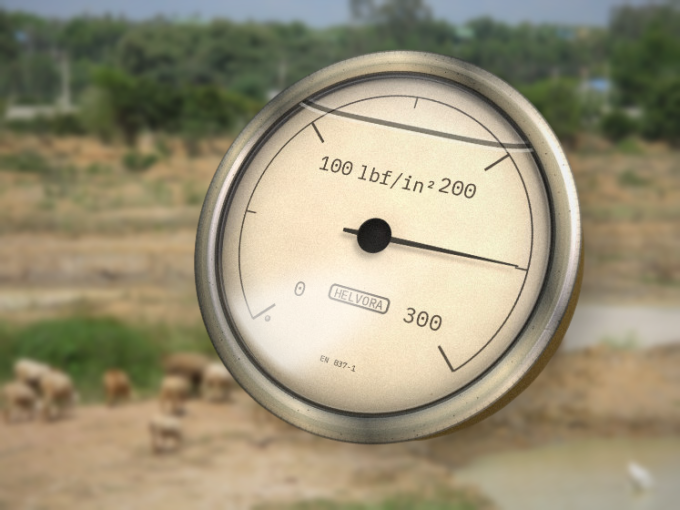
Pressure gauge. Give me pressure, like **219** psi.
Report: **250** psi
